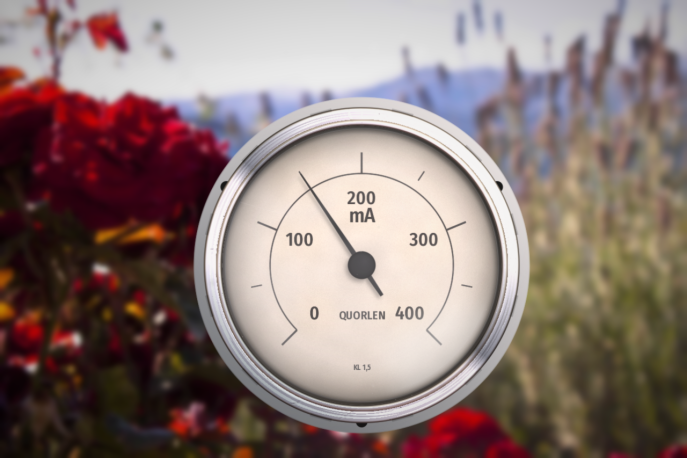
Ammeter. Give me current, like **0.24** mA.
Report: **150** mA
